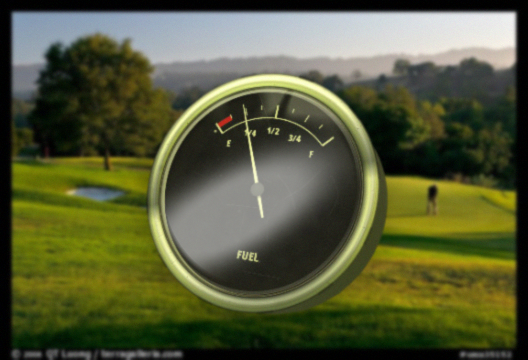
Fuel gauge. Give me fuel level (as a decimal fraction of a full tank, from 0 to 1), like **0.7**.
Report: **0.25**
